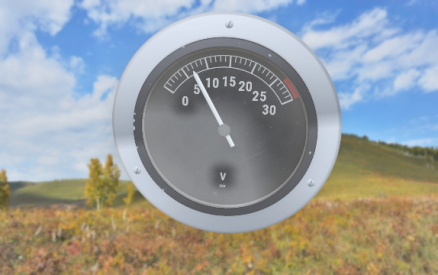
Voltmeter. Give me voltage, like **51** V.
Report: **7** V
